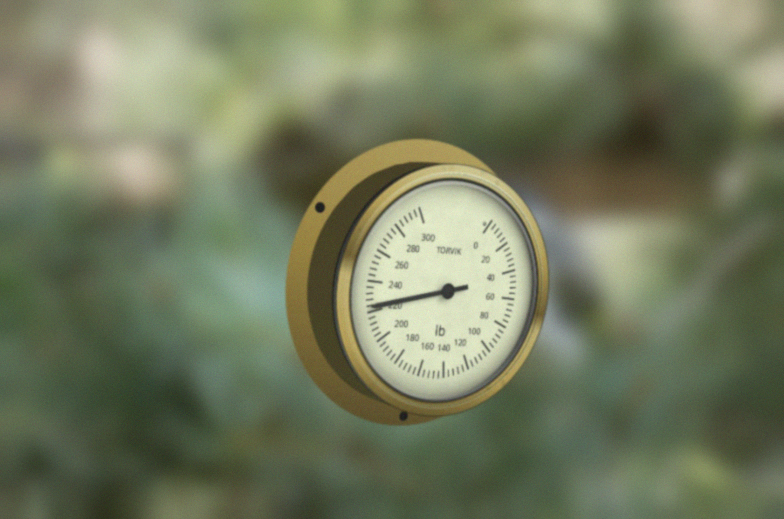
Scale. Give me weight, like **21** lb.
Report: **224** lb
